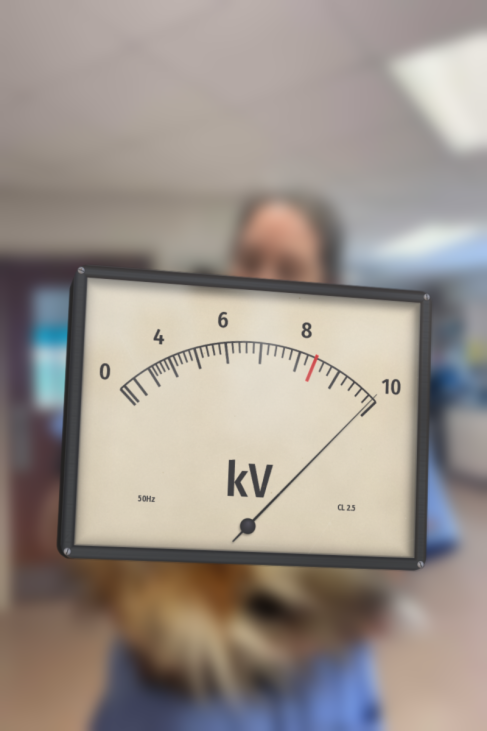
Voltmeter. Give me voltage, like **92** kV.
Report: **9.9** kV
